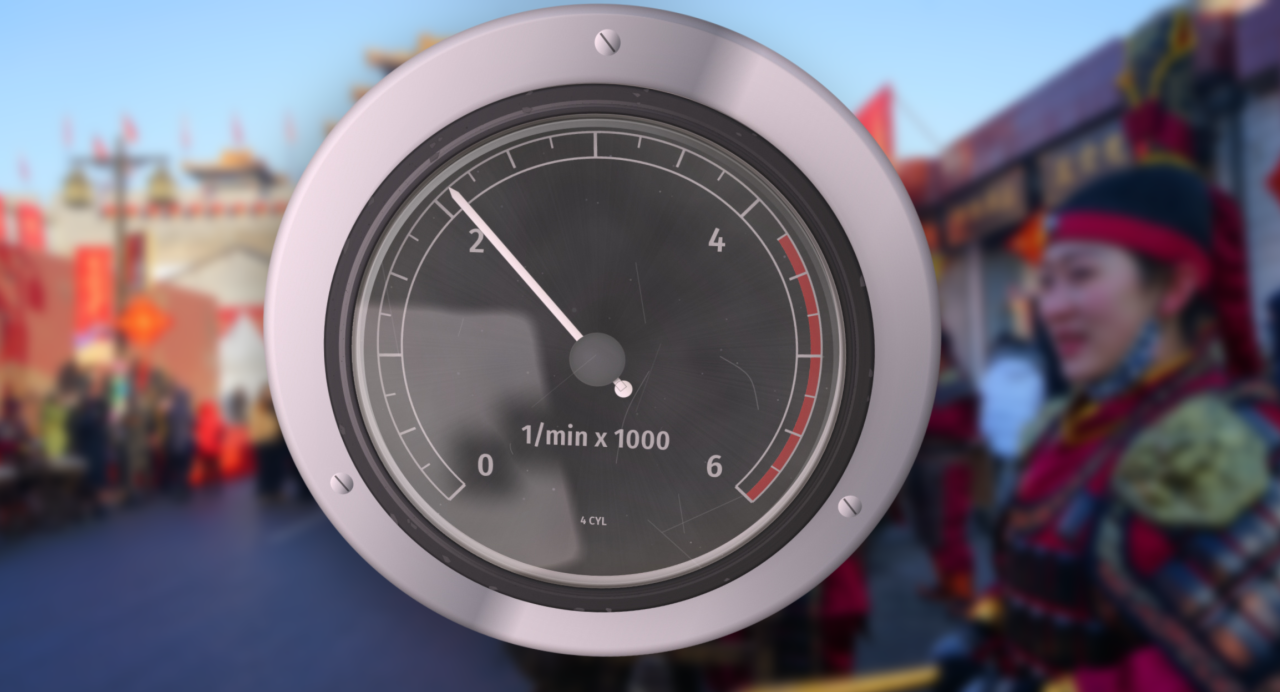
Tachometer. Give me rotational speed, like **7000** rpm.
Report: **2125** rpm
